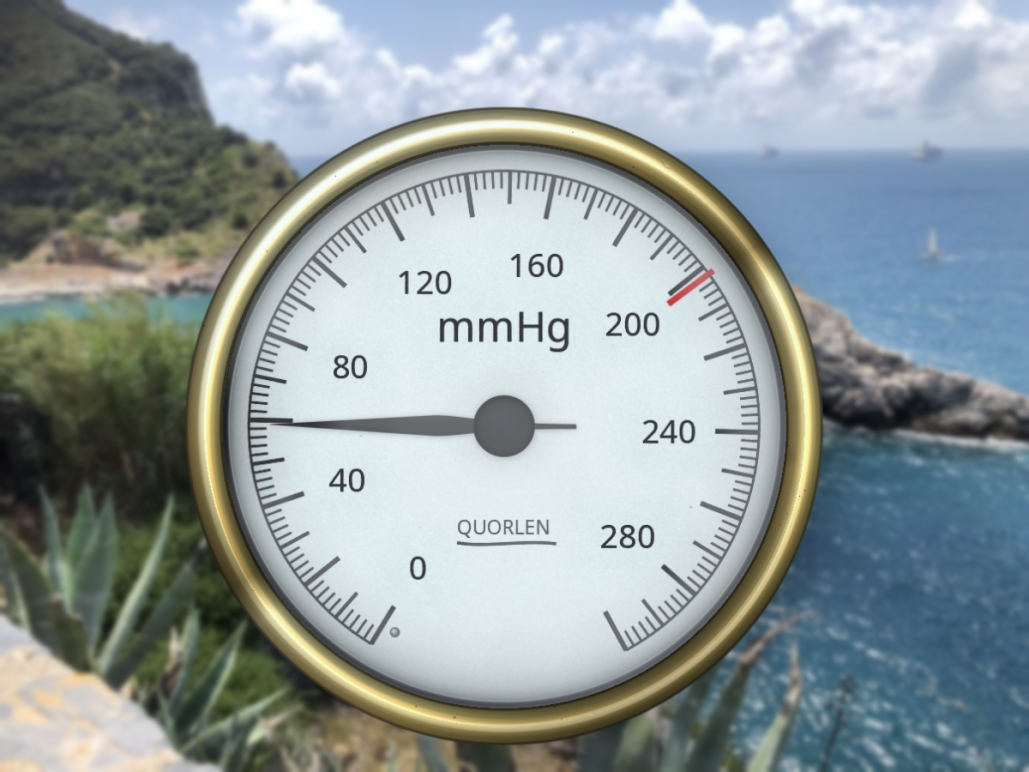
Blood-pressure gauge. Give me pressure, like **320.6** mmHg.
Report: **59** mmHg
